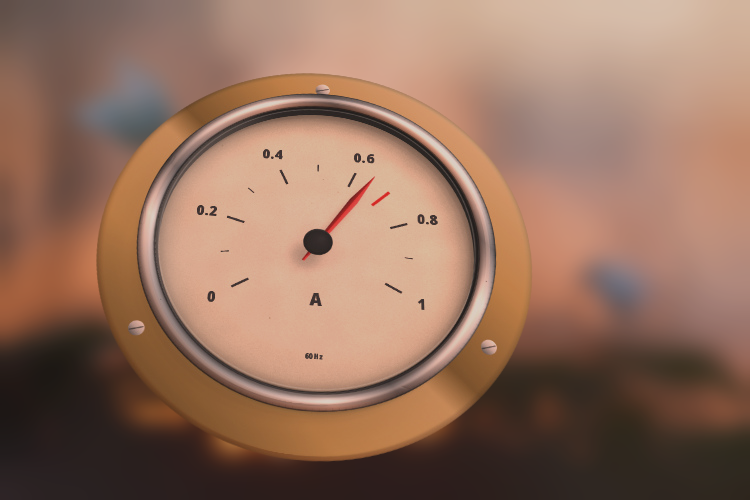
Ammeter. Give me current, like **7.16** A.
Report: **0.65** A
